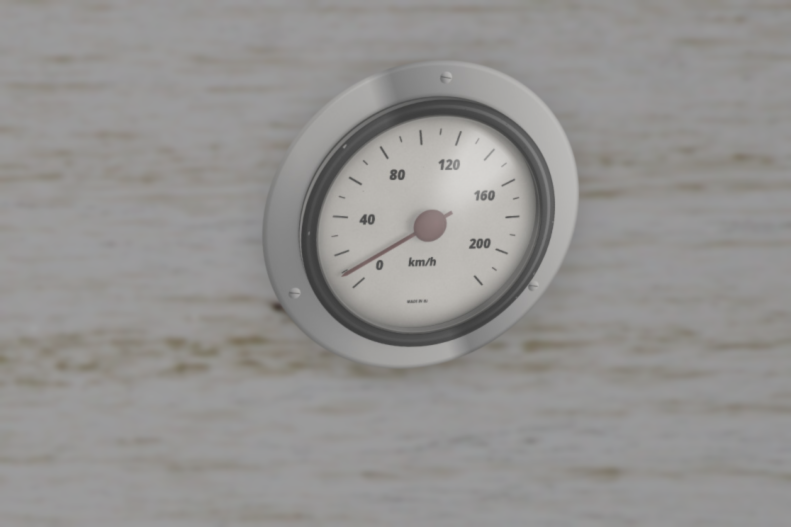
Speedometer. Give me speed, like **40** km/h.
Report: **10** km/h
